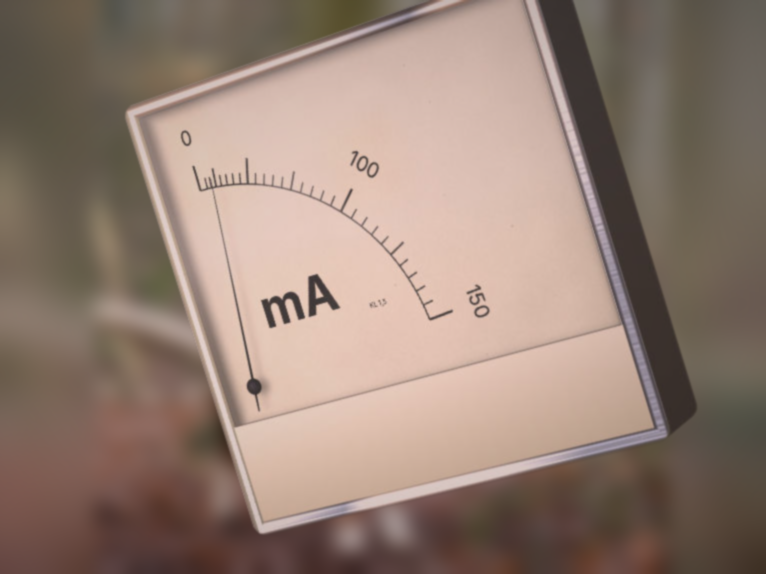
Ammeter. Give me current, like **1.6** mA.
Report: **25** mA
